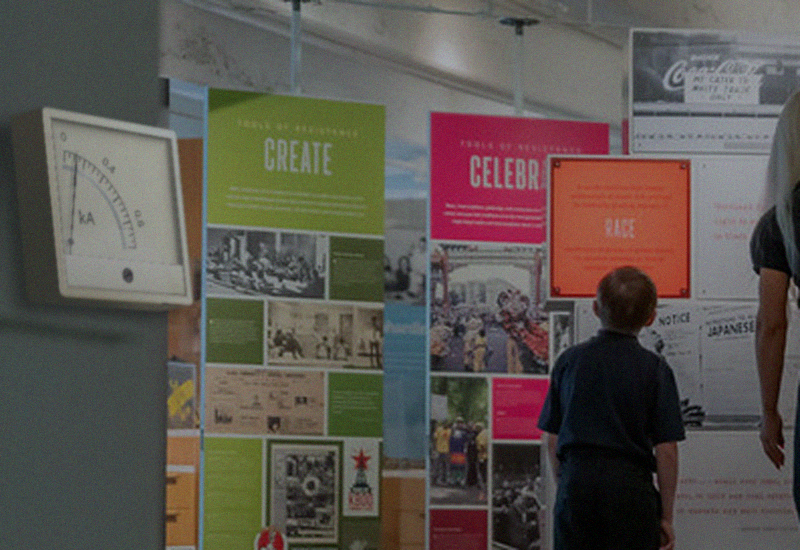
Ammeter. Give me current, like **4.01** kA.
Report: **0.1** kA
